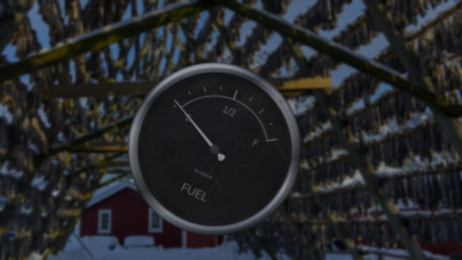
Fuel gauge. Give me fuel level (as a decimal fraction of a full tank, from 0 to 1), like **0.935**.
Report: **0**
